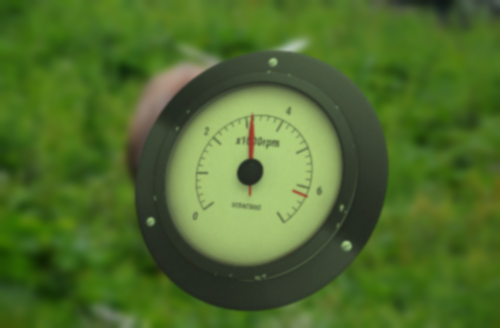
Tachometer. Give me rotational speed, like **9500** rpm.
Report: **3200** rpm
